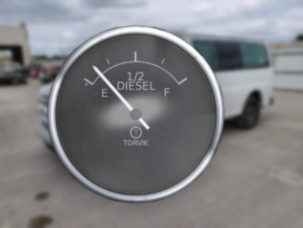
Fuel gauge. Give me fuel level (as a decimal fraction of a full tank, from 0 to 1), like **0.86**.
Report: **0.125**
